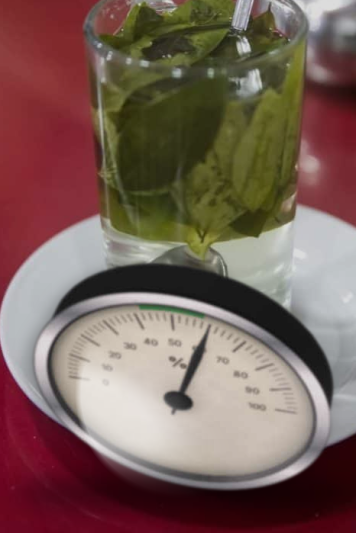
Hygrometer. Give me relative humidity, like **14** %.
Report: **60** %
